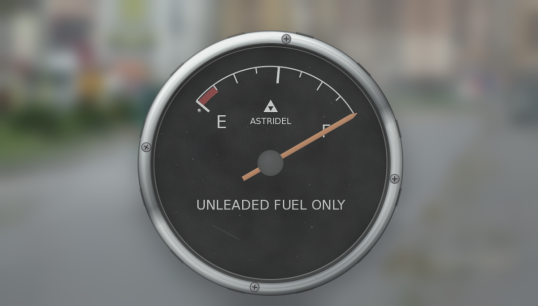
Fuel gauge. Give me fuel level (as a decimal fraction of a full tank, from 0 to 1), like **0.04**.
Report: **1**
